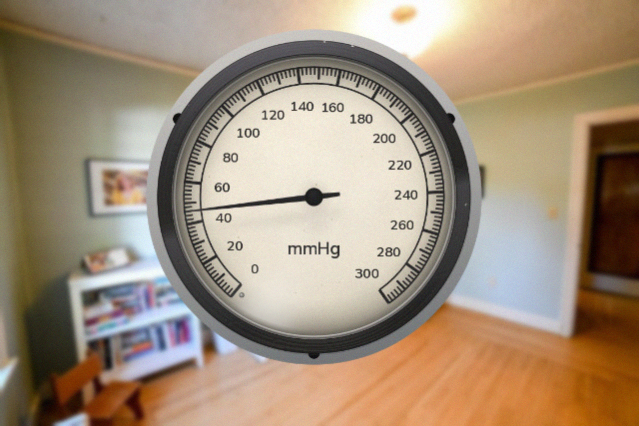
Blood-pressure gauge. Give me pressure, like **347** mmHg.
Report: **46** mmHg
